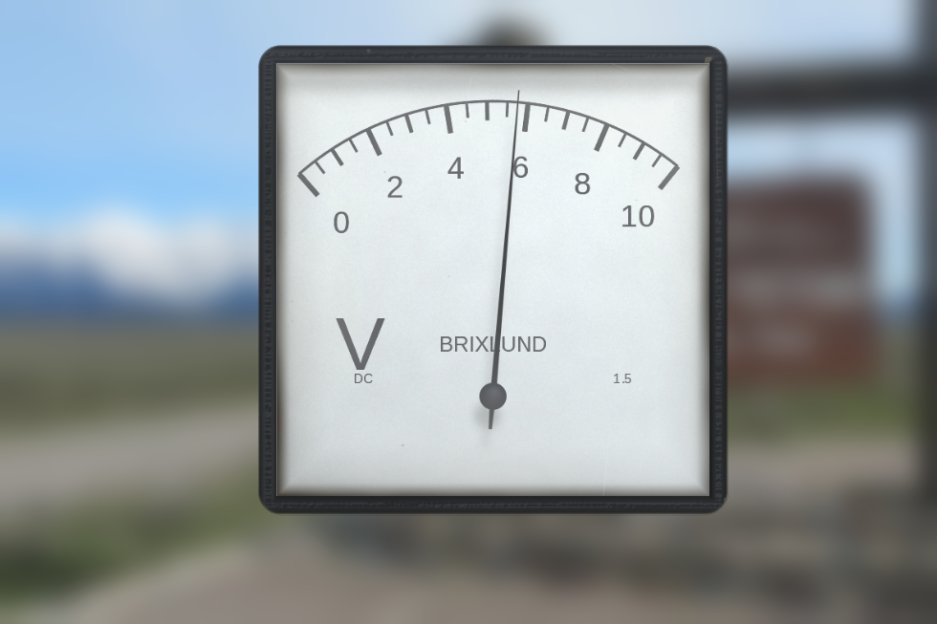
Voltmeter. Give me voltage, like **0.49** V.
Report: **5.75** V
